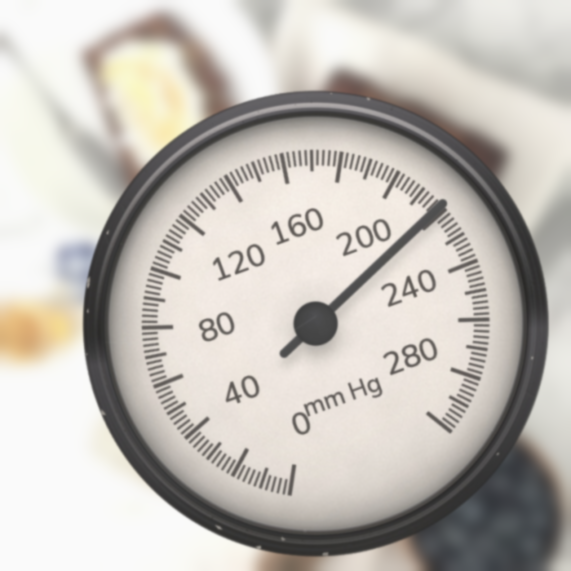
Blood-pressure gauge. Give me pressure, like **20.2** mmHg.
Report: **218** mmHg
